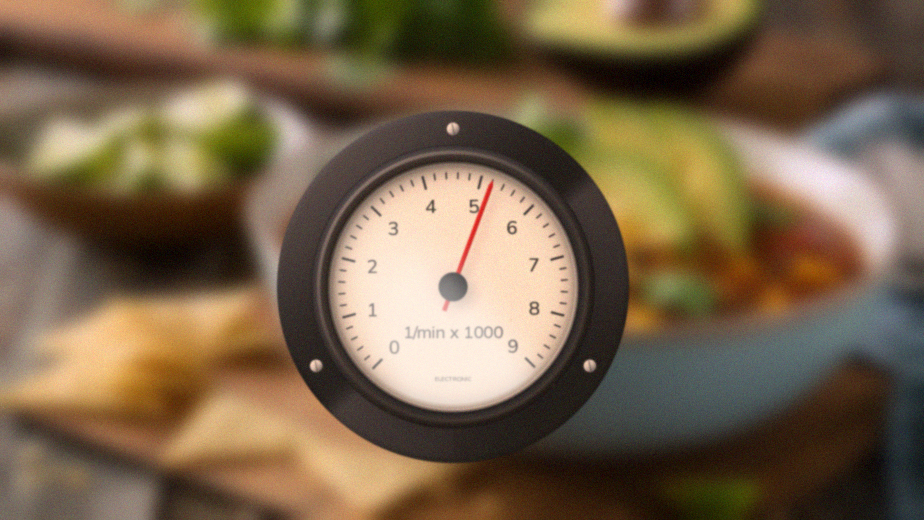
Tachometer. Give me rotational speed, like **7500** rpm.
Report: **5200** rpm
